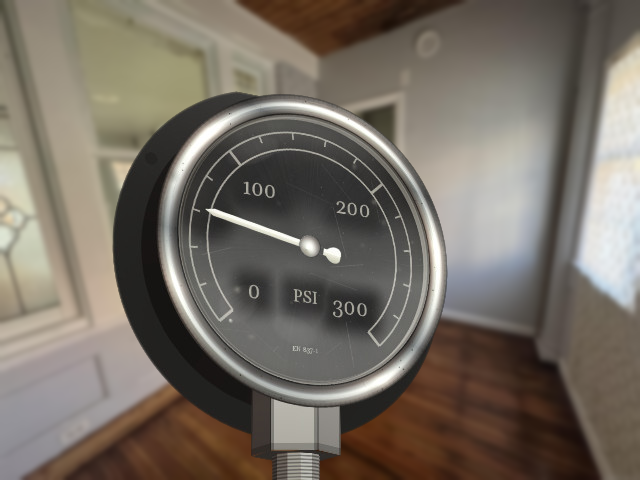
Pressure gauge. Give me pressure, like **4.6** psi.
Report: **60** psi
